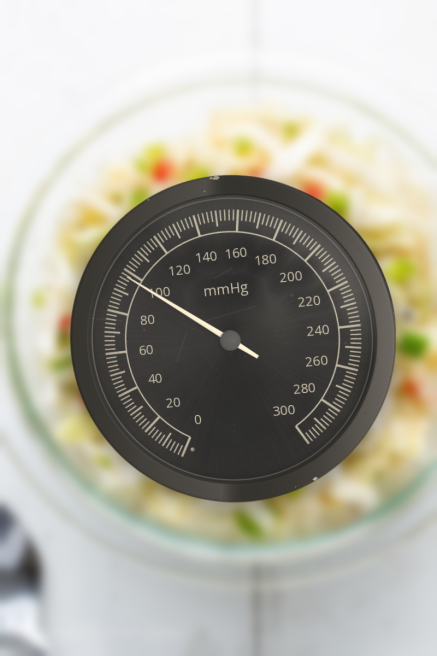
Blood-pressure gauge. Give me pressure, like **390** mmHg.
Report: **98** mmHg
